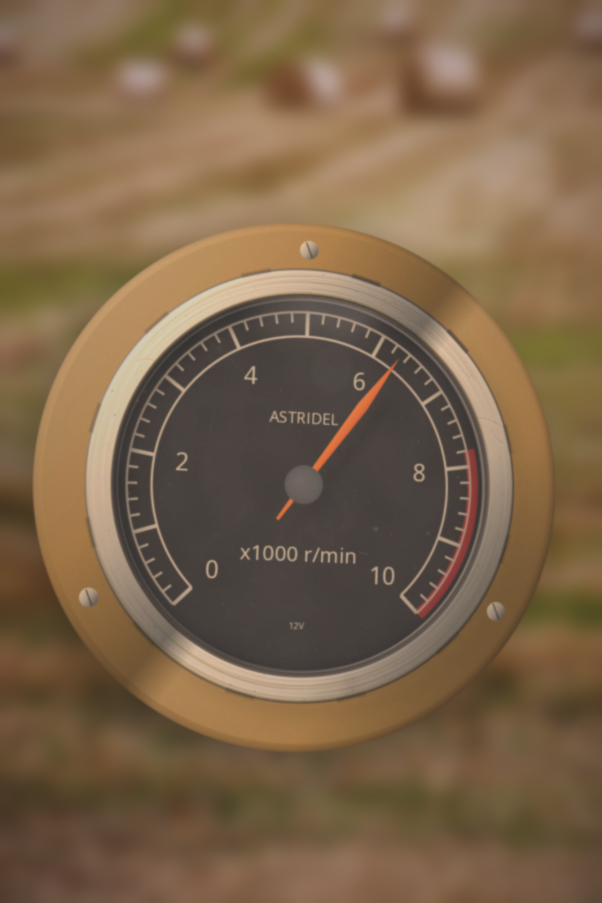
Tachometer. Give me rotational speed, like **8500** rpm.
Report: **6300** rpm
